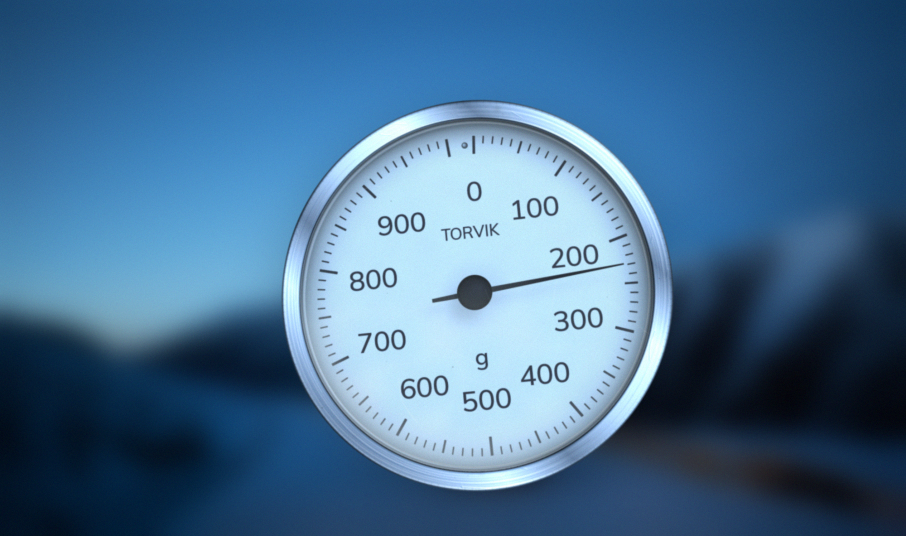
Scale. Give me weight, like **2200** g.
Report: **230** g
